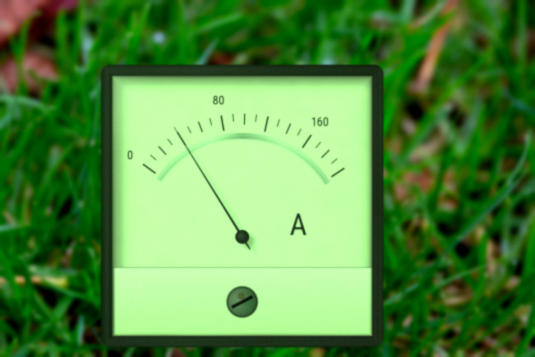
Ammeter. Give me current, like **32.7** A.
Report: **40** A
